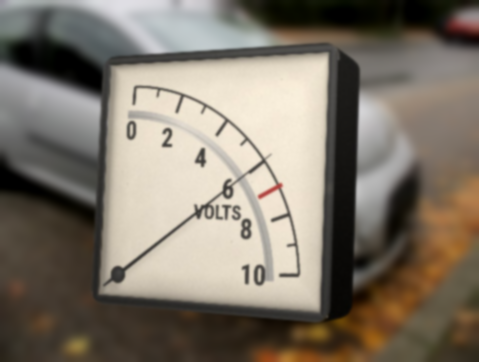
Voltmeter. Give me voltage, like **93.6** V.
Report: **6** V
